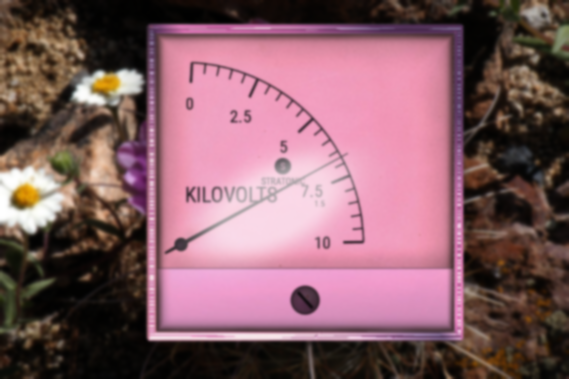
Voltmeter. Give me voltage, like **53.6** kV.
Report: **6.75** kV
